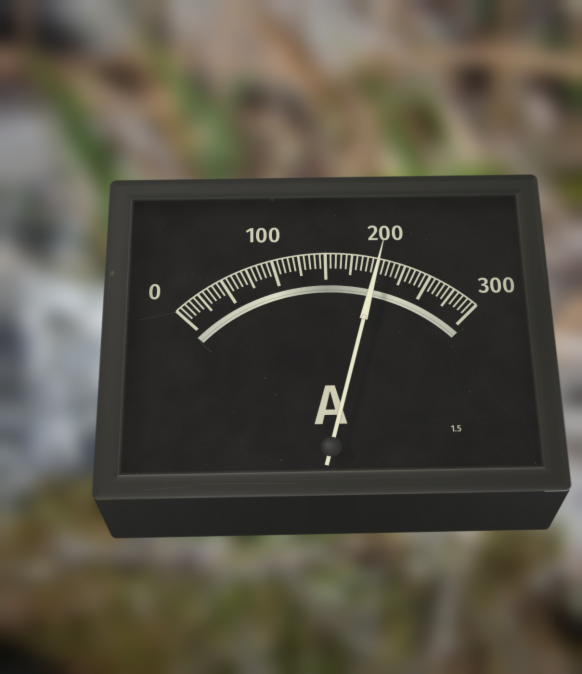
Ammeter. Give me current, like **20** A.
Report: **200** A
